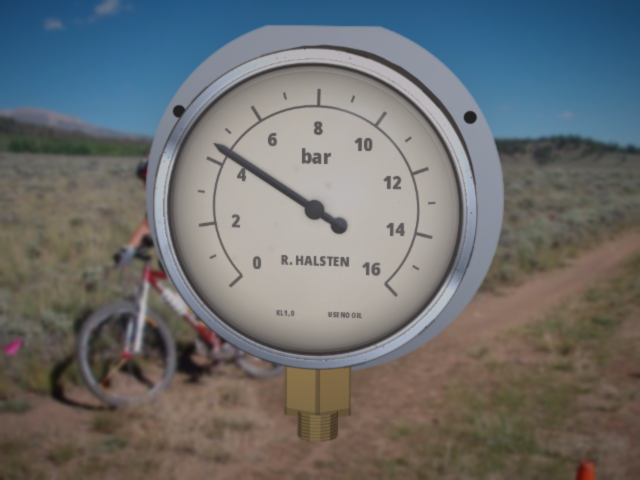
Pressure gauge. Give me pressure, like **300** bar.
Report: **4.5** bar
